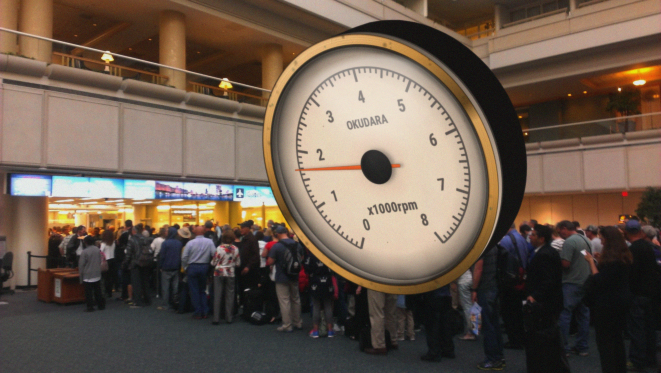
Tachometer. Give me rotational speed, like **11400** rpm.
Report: **1700** rpm
